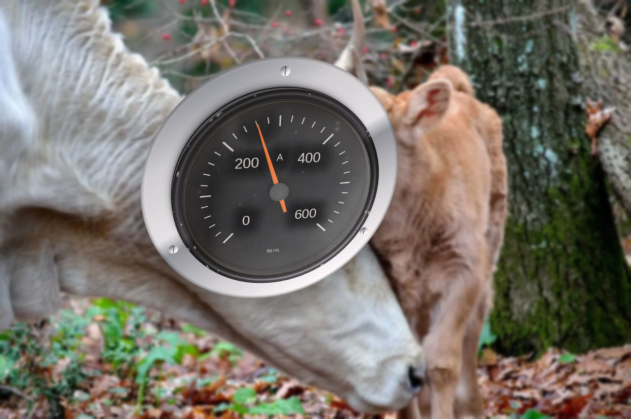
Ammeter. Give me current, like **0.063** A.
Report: **260** A
